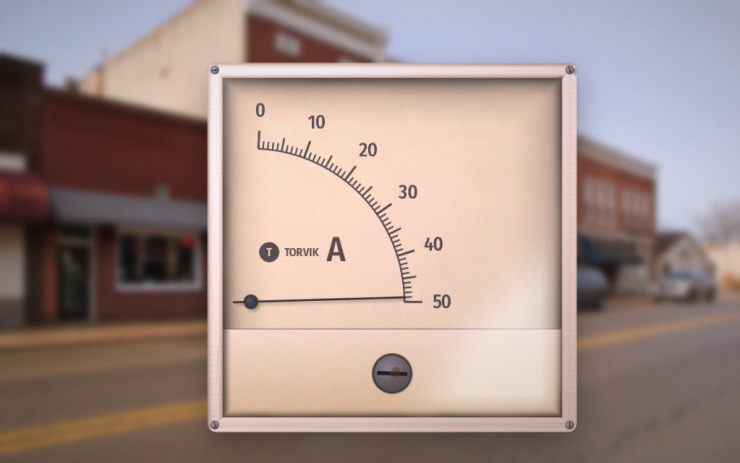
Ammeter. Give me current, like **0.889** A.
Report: **49** A
